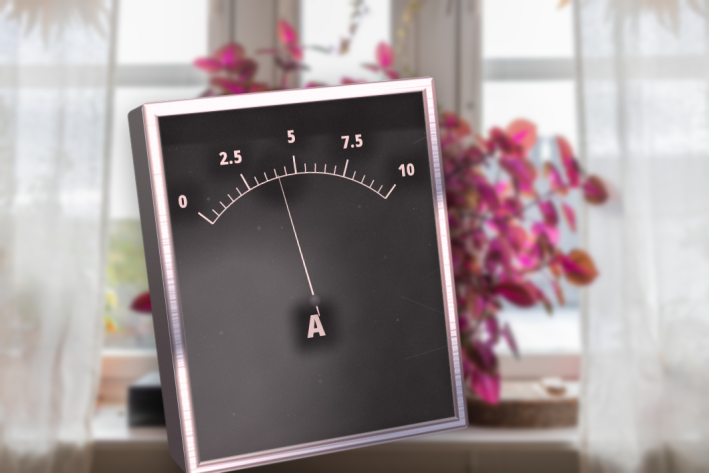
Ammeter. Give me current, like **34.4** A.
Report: **4** A
